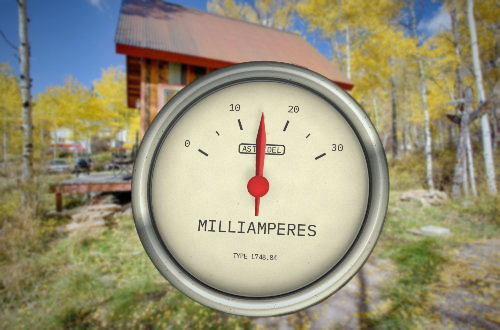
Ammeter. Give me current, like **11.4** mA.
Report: **15** mA
